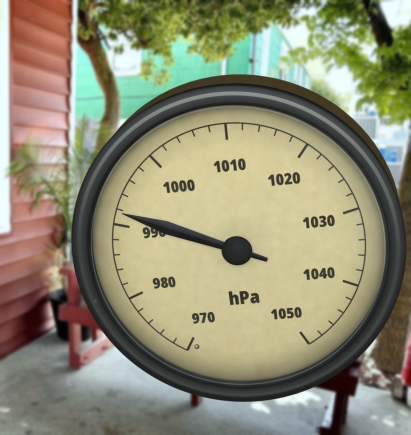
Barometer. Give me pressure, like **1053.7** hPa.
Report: **992** hPa
